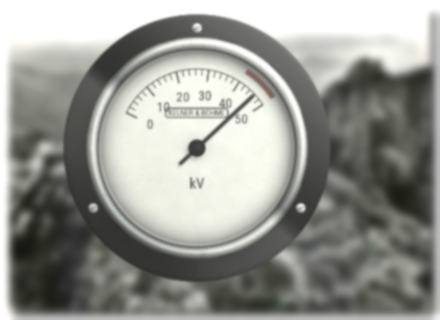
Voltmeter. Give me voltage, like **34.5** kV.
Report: **46** kV
